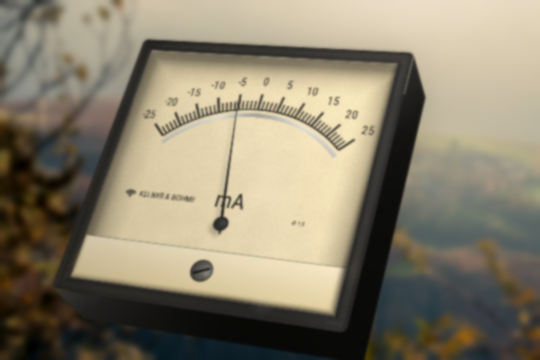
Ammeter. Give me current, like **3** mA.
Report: **-5** mA
